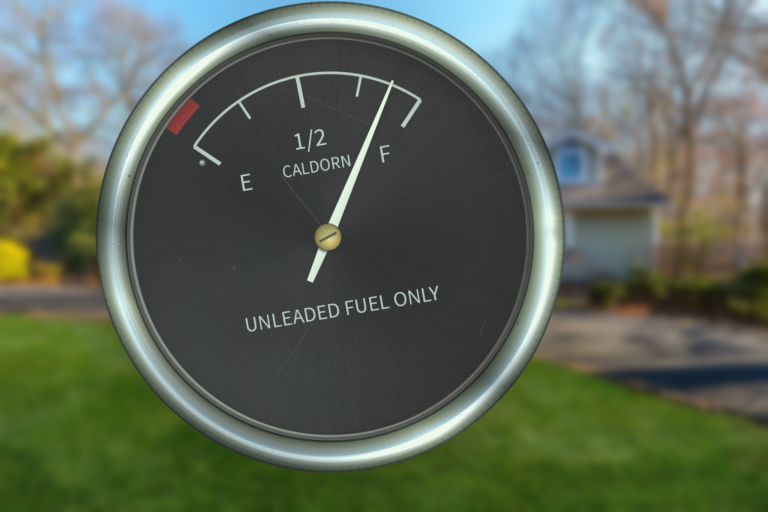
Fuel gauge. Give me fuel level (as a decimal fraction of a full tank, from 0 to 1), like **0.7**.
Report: **0.875**
